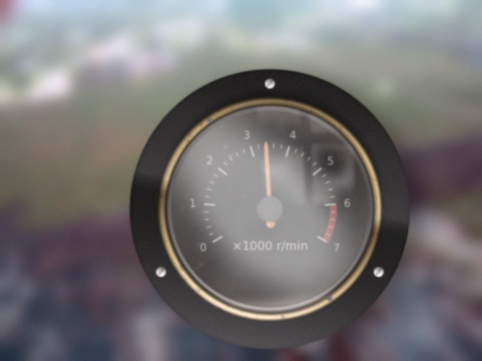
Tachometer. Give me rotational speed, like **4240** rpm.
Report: **3400** rpm
